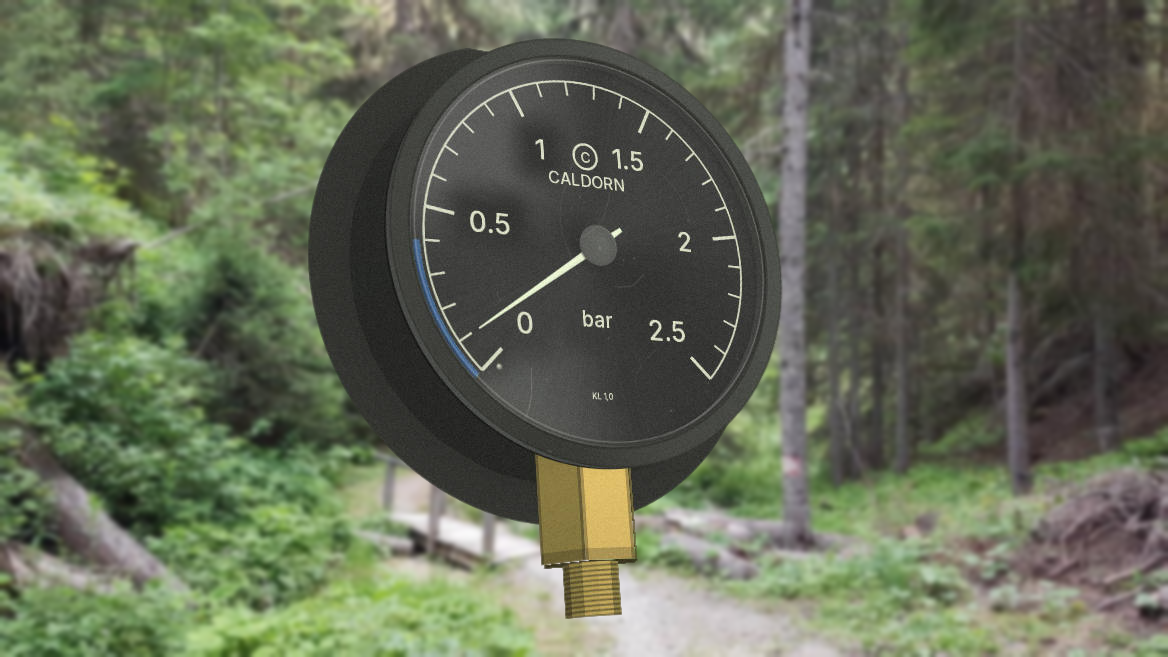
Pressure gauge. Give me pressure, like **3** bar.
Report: **0.1** bar
